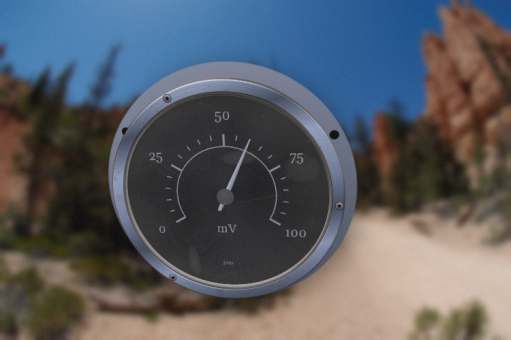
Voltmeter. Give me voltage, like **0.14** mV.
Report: **60** mV
